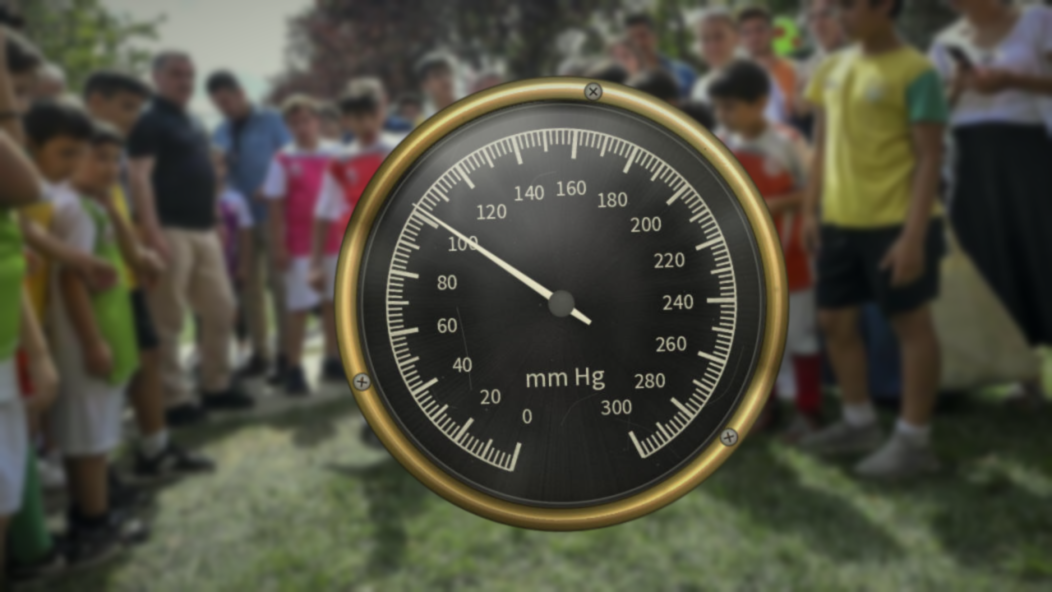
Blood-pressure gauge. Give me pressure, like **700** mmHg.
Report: **102** mmHg
